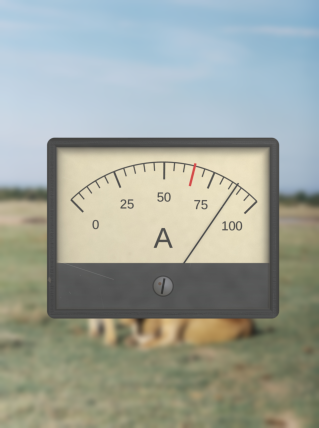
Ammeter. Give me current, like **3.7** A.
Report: **87.5** A
